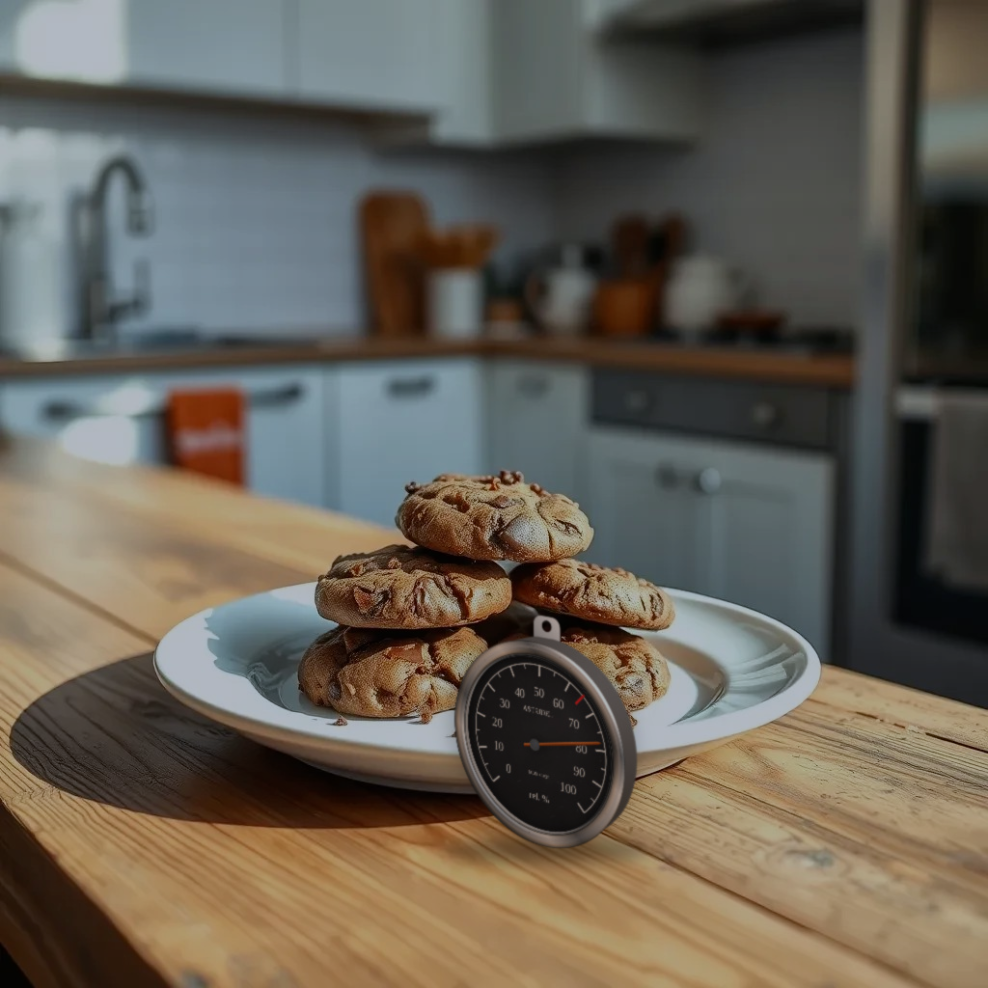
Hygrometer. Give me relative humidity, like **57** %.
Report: **77.5** %
